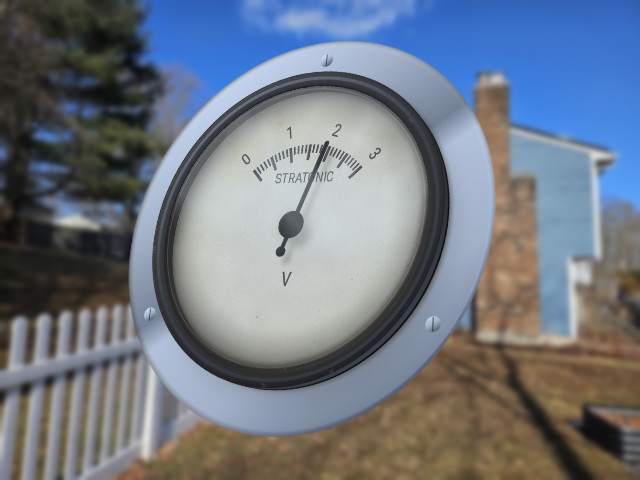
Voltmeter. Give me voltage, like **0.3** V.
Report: **2** V
